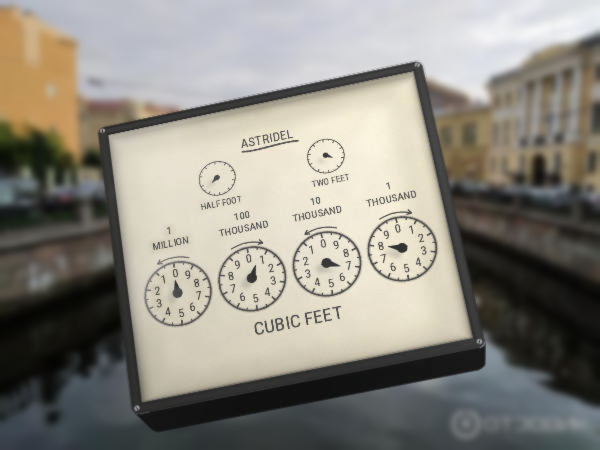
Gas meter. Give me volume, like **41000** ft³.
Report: **6800** ft³
